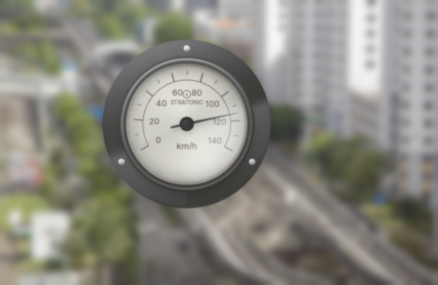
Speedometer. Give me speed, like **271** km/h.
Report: **115** km/h
